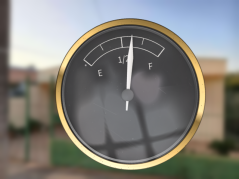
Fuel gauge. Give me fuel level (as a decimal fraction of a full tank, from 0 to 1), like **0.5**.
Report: **0.625**
